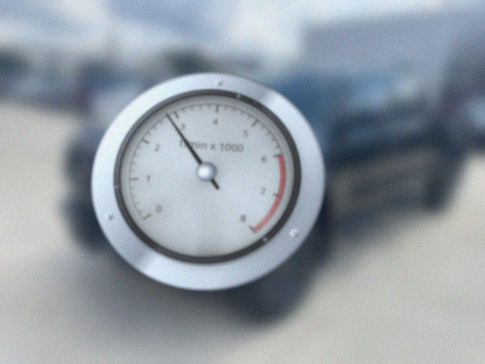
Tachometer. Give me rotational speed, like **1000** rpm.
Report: **2800** rpm
